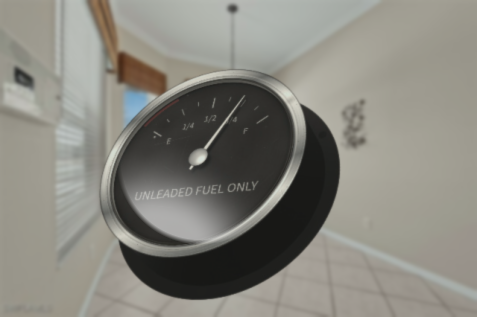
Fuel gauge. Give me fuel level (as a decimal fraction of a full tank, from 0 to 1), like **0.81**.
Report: **0.75**
